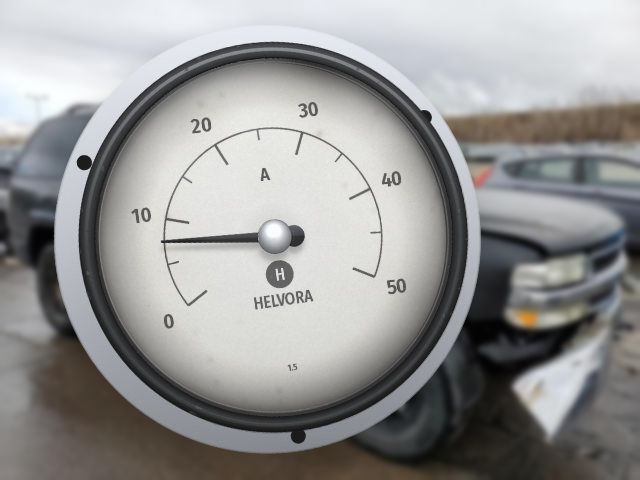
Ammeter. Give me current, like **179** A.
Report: **7.5** A
